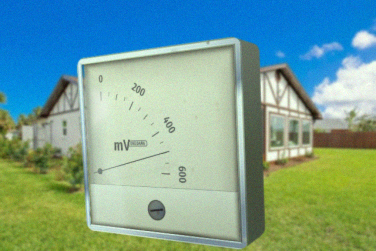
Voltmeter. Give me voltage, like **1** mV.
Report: **500** mV
